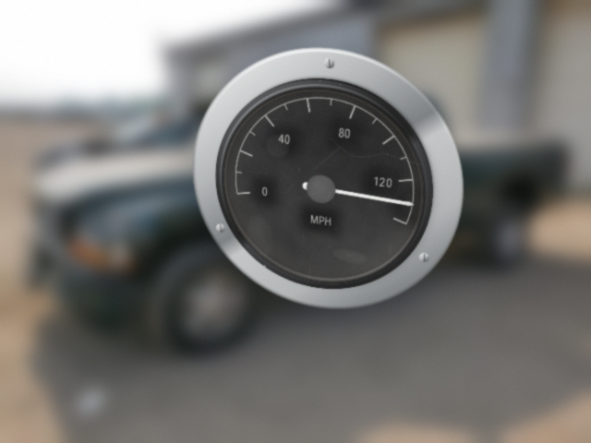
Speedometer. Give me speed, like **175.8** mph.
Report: **130** mph
